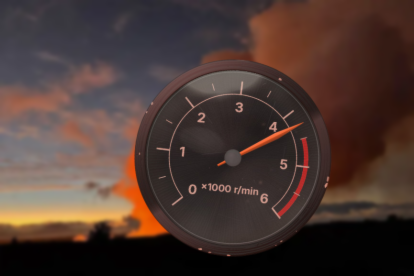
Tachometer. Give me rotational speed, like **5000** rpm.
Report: **4250** rpm
